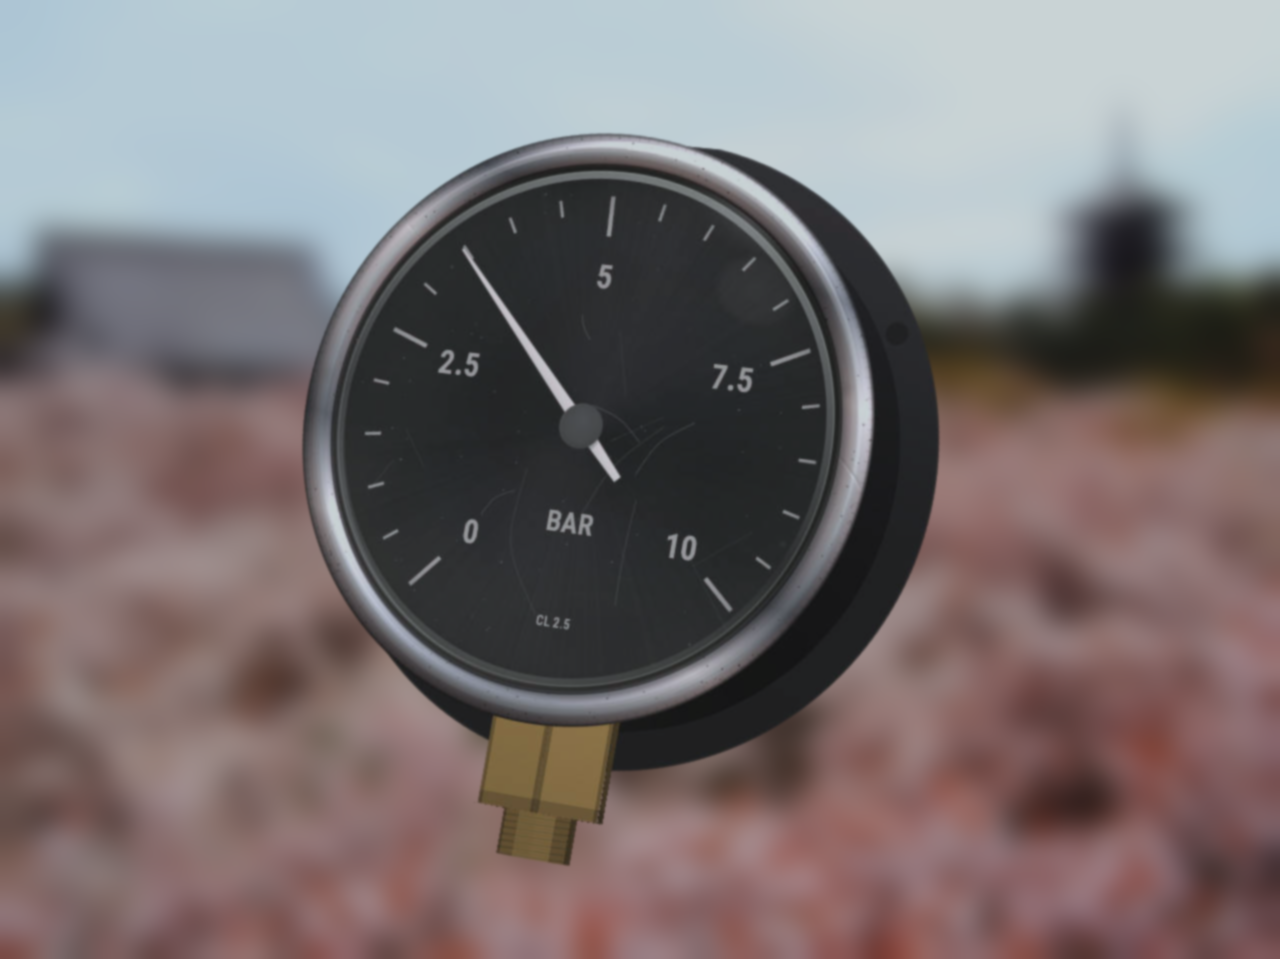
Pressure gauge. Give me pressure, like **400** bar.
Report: **3.5** bar
